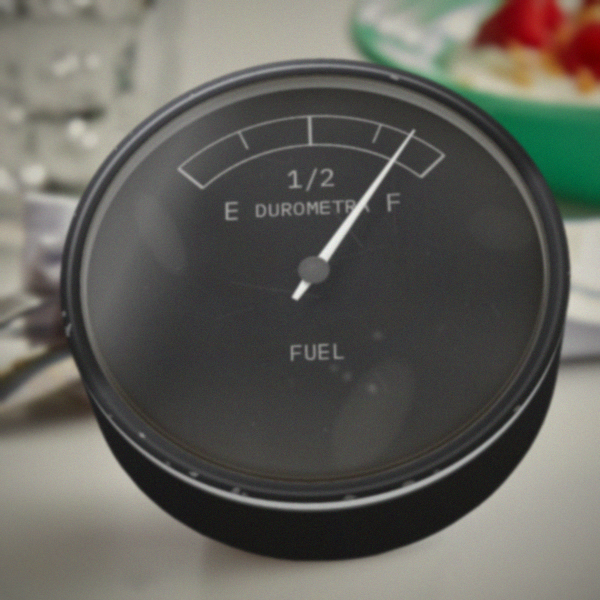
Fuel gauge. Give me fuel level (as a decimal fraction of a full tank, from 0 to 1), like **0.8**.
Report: **0.875**
